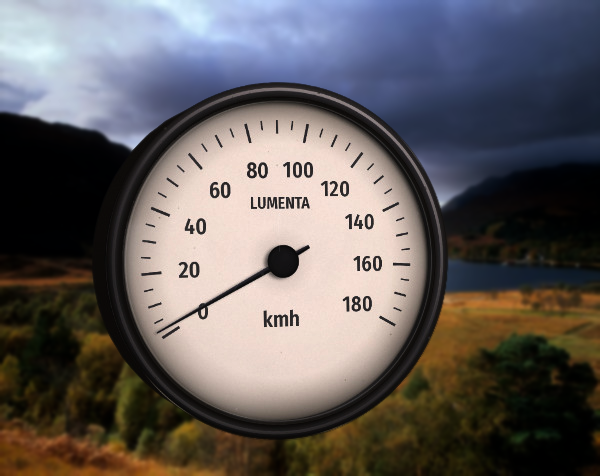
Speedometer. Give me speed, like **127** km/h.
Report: **2.5** km/h
